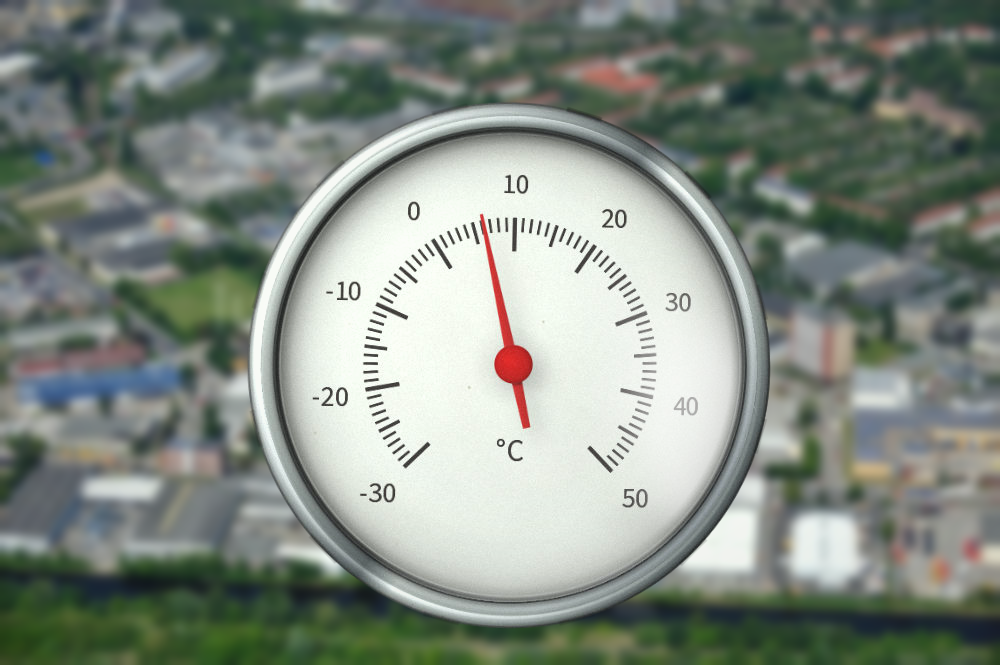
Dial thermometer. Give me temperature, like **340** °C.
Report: **6** °C
